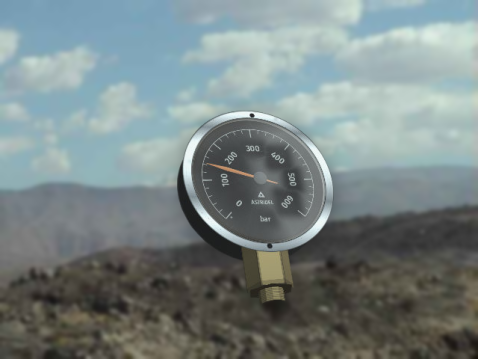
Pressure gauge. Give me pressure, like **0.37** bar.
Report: **140** bar
